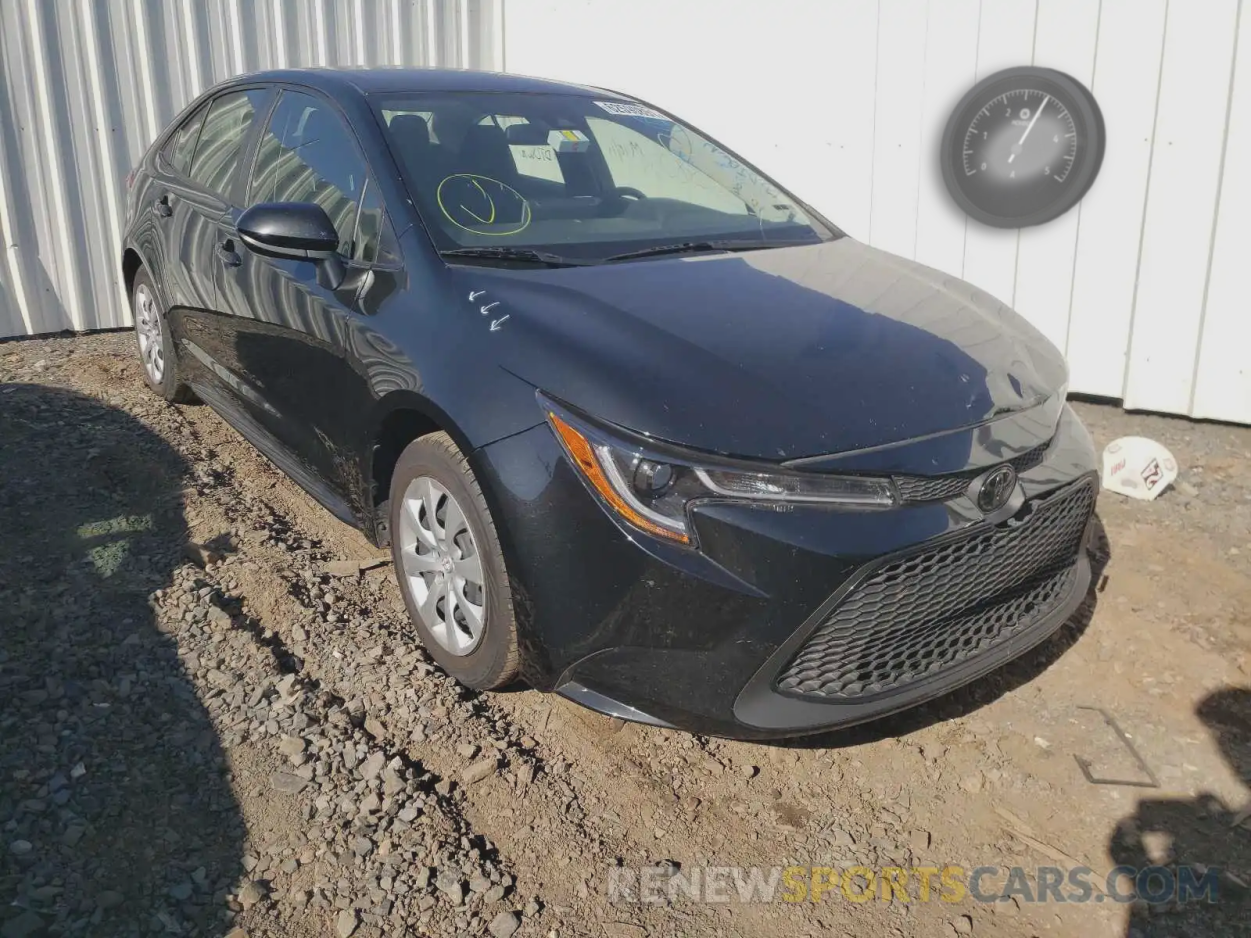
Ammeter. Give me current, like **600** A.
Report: **3** A
